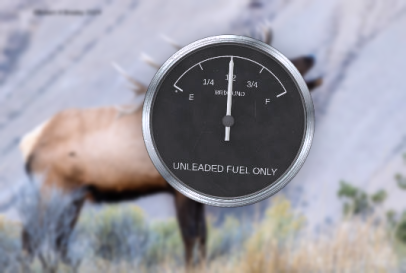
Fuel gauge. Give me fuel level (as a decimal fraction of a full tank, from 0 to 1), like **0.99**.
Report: **0.5**
